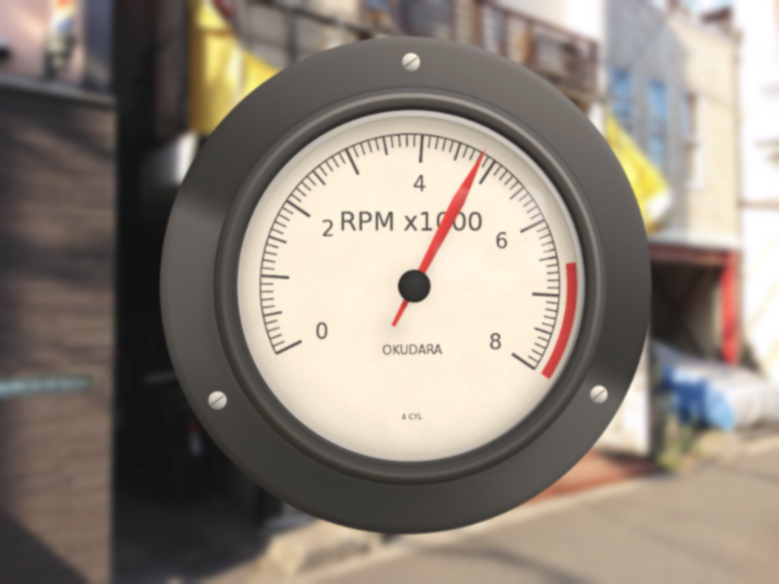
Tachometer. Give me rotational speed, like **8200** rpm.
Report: **4800** rpm
